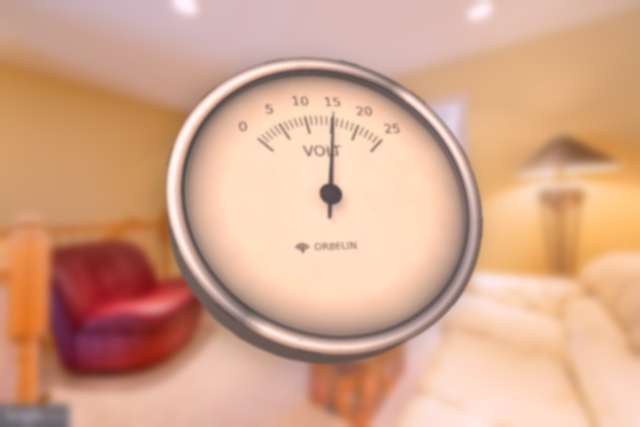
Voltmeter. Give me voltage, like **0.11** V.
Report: **15** V
